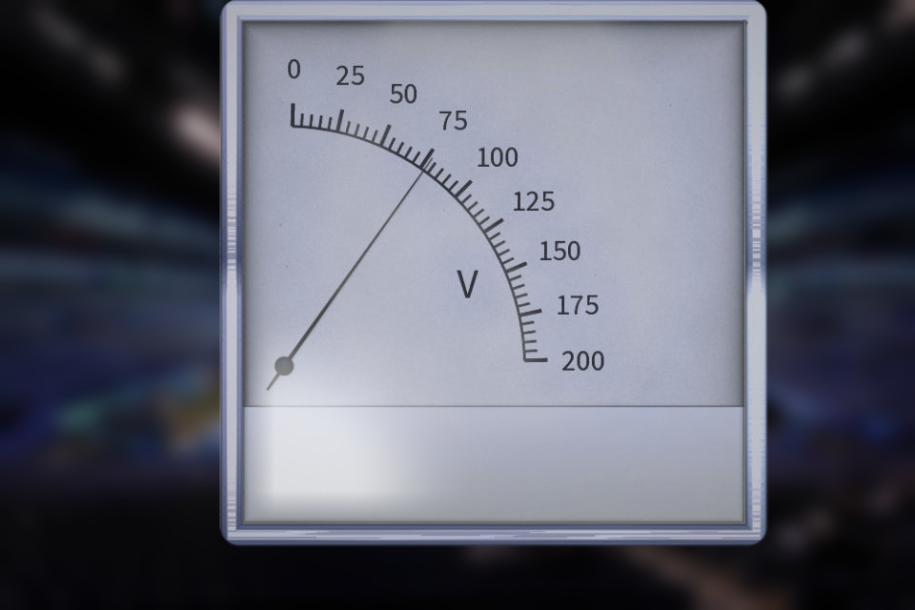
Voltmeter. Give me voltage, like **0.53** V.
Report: **77.5** V
